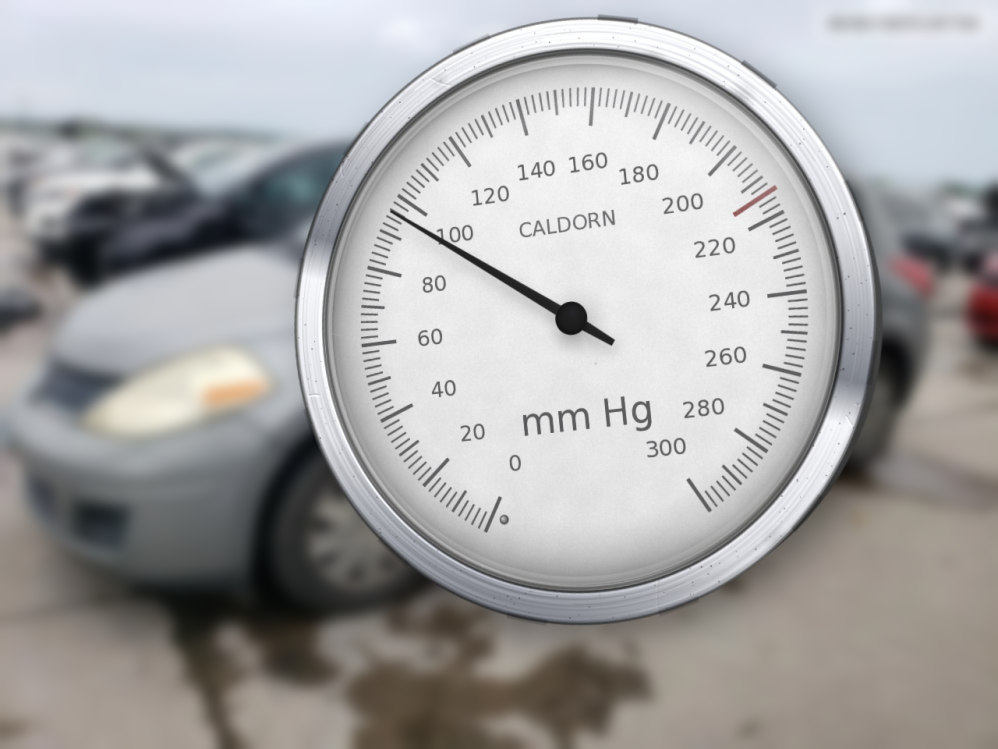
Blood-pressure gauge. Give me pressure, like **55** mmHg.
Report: **96** mmHg
